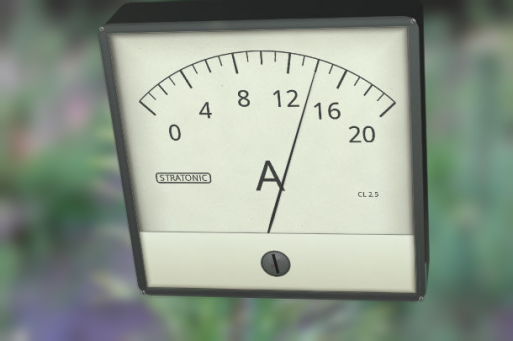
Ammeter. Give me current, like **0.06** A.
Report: **14** A
